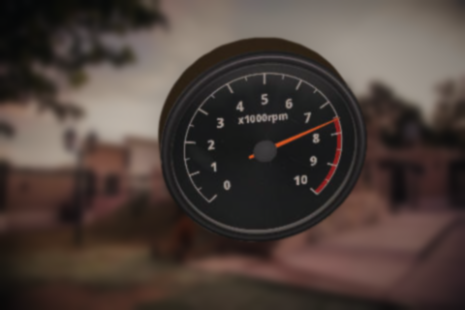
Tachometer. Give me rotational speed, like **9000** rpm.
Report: **7500** rpm
